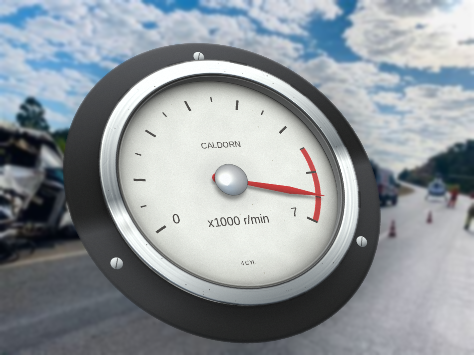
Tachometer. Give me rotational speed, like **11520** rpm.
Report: **6500** rpm
